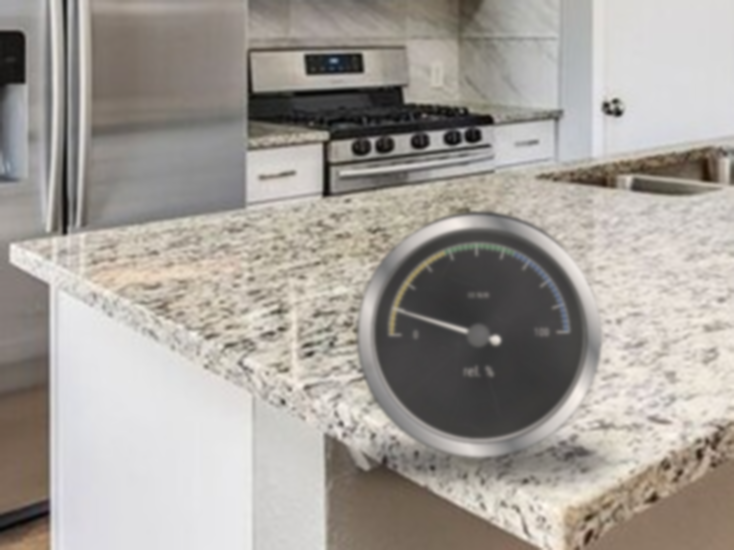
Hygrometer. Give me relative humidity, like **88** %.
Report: **10** %
